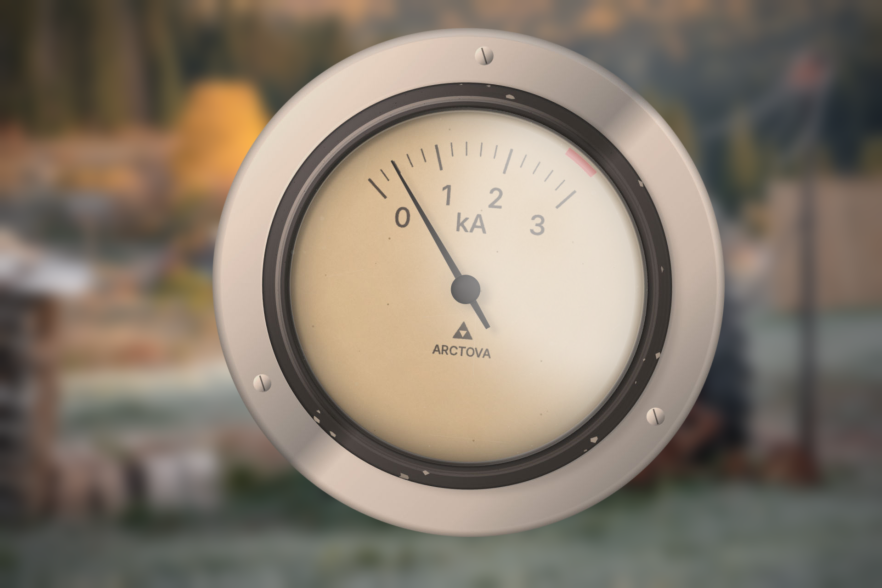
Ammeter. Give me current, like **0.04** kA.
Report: **0.4** kA
